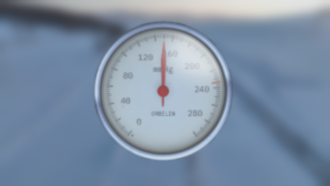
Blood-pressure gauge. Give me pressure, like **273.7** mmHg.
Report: **150** mmHg
